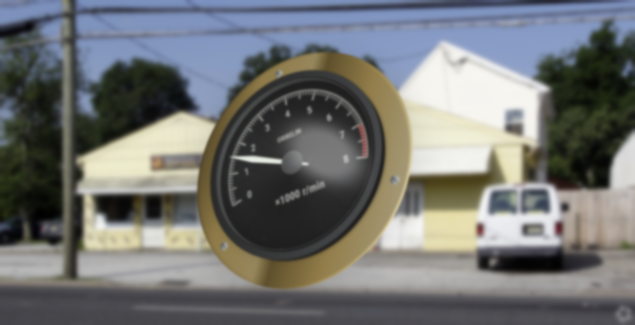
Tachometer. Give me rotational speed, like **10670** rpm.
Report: **1500** rpm
